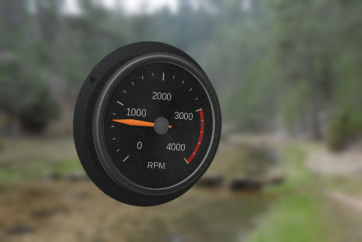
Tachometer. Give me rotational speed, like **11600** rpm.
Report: **700** rpm
